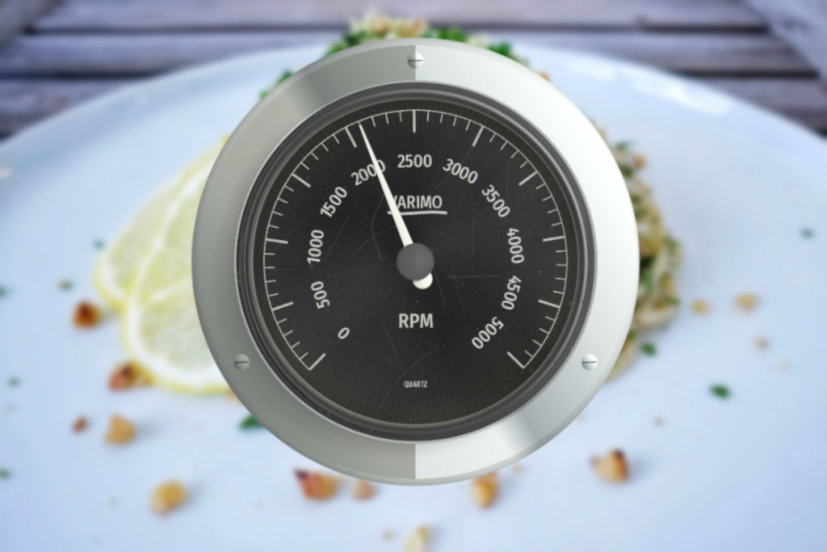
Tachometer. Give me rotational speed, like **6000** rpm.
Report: **2100** rpm
